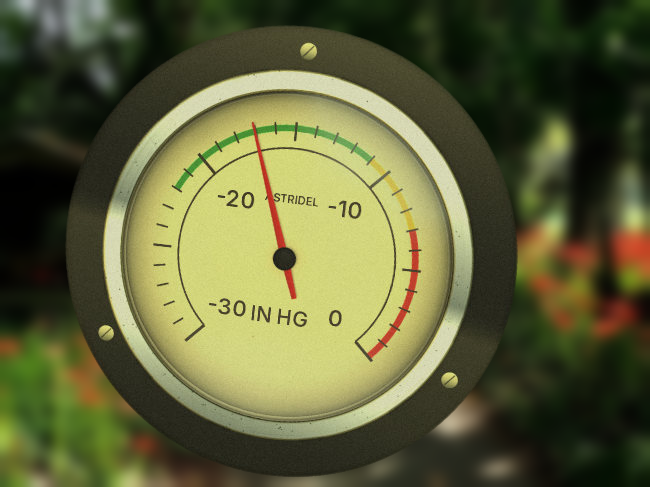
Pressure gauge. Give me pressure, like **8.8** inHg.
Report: **-17** inHg
